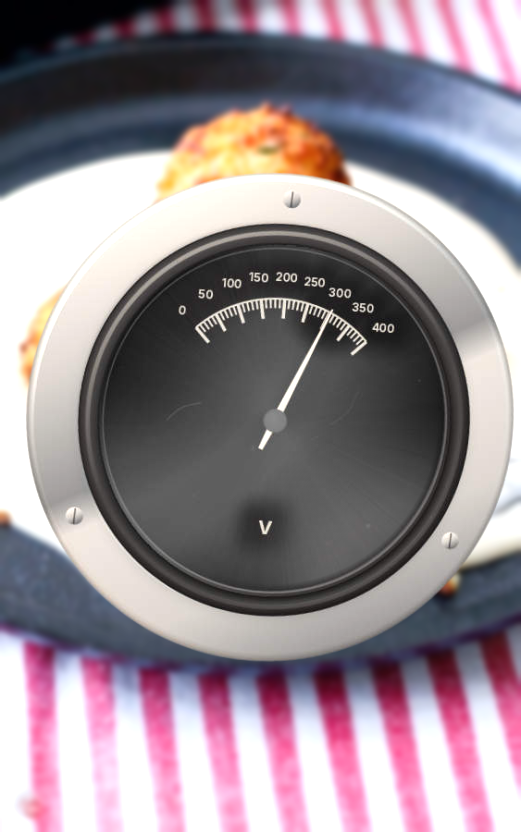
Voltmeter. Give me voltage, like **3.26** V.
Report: **300** V
